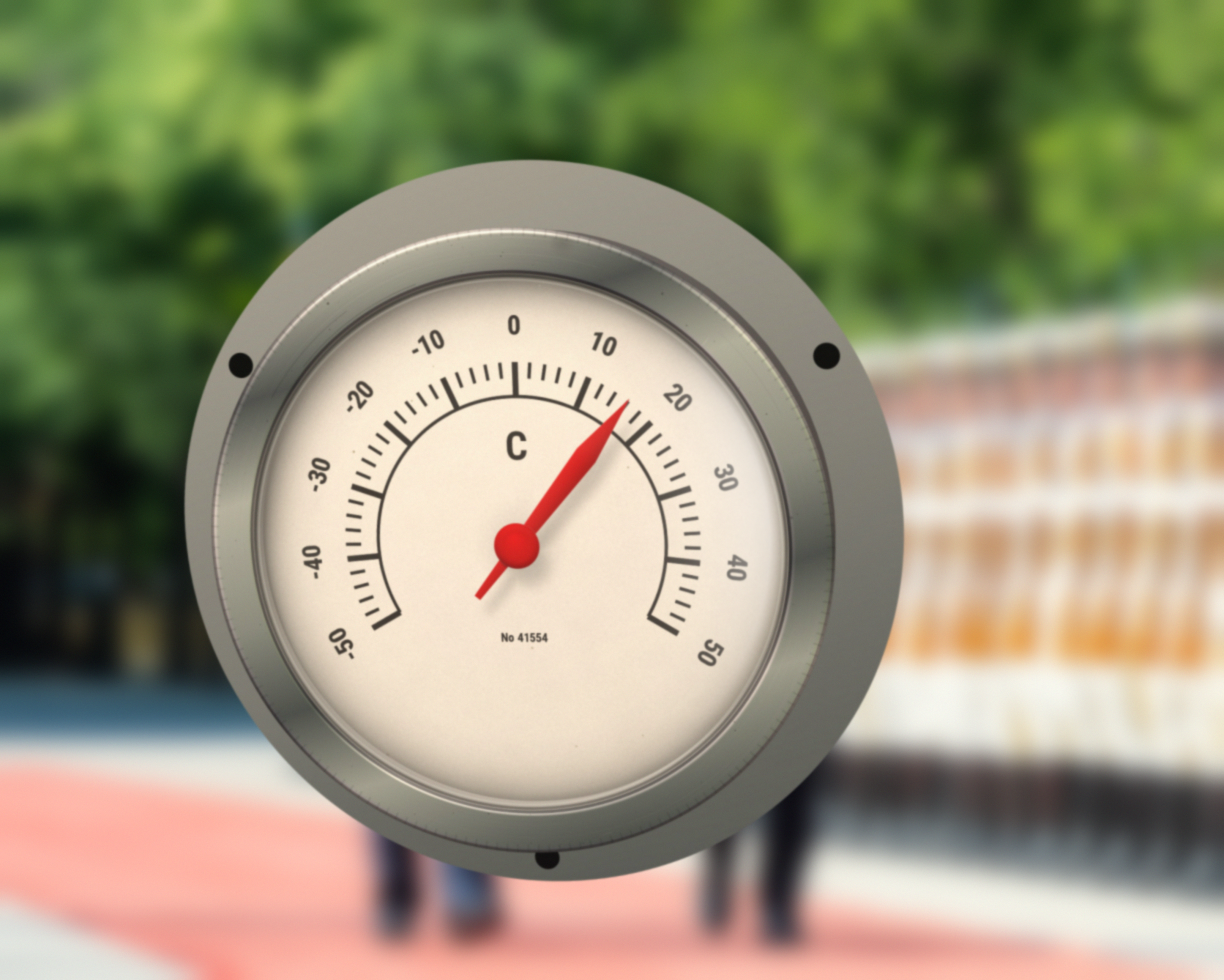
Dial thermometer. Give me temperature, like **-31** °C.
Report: **16** °C
